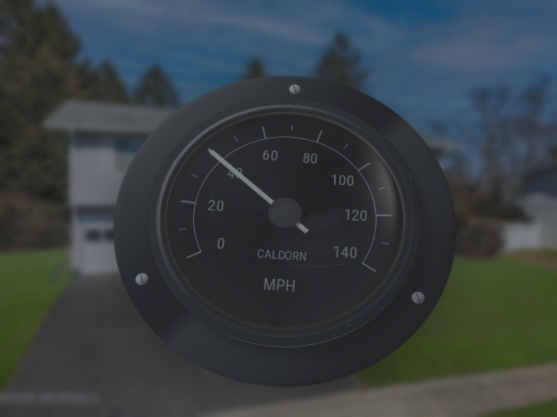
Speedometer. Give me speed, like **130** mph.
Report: **40** mph
